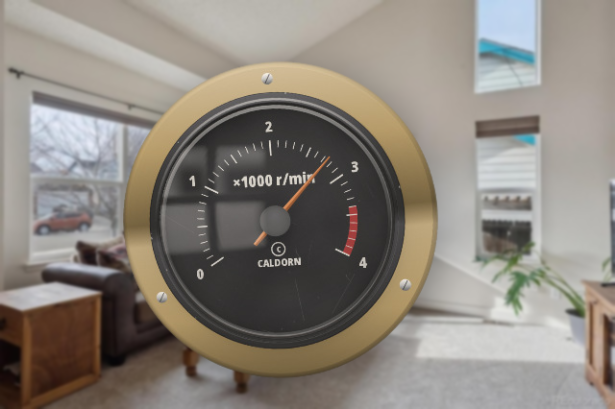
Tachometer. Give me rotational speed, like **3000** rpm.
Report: **2750** rpm
